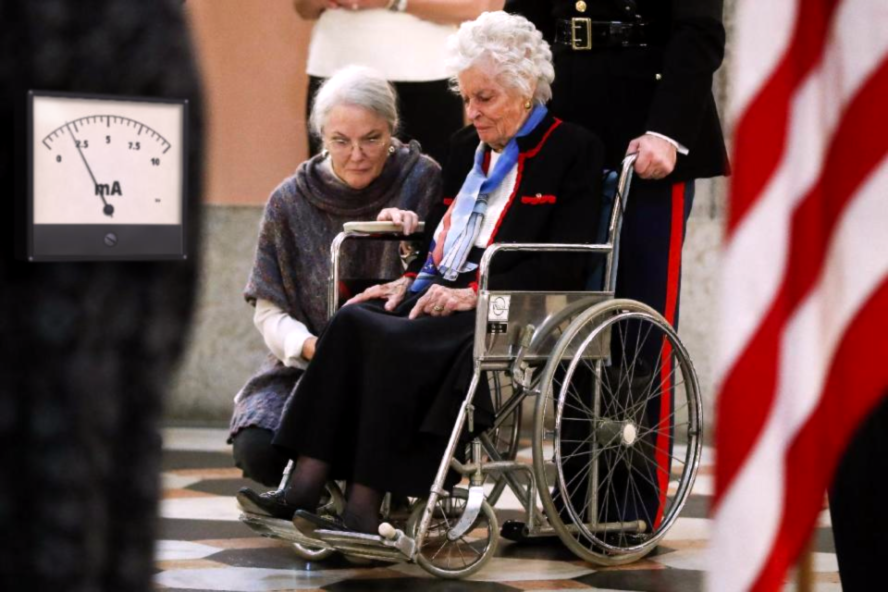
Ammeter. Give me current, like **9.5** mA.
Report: **2** mA
